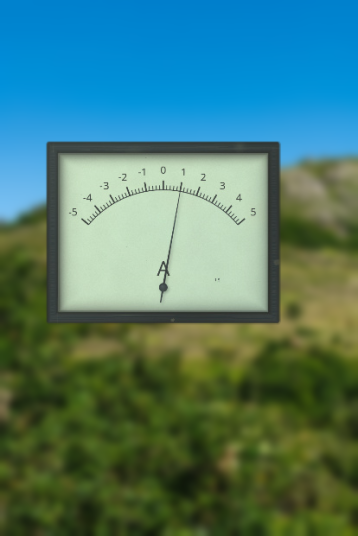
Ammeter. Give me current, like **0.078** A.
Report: **1** A
